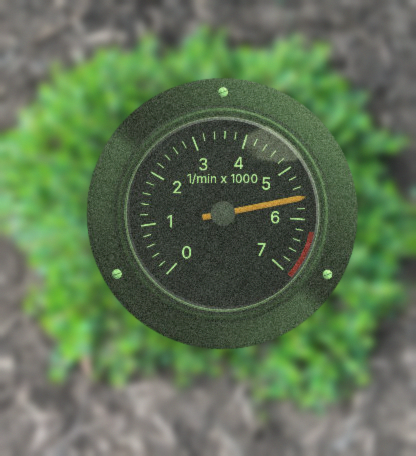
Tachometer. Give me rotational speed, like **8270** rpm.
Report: **5600** rpm
